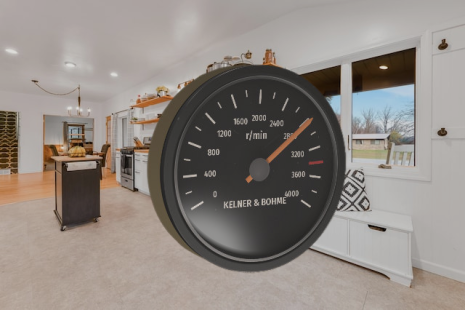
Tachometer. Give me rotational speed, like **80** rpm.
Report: **2800** rpm
